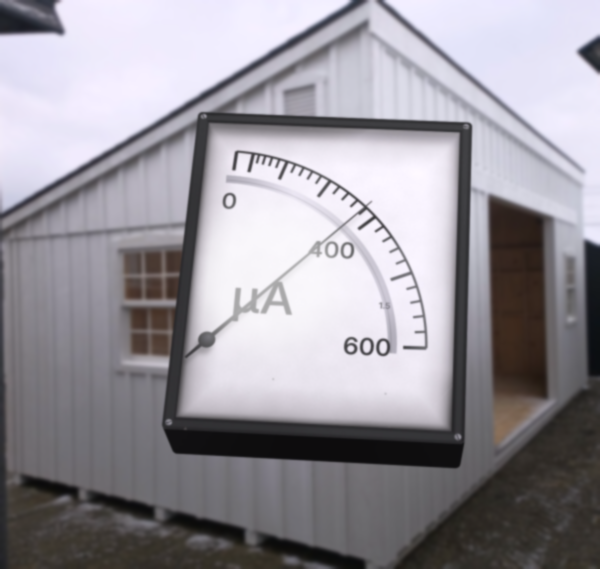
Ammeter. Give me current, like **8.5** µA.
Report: **380** µA
